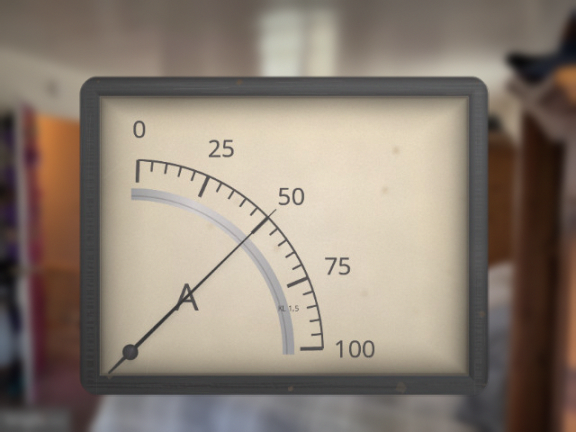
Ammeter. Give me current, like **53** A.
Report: **50** A
